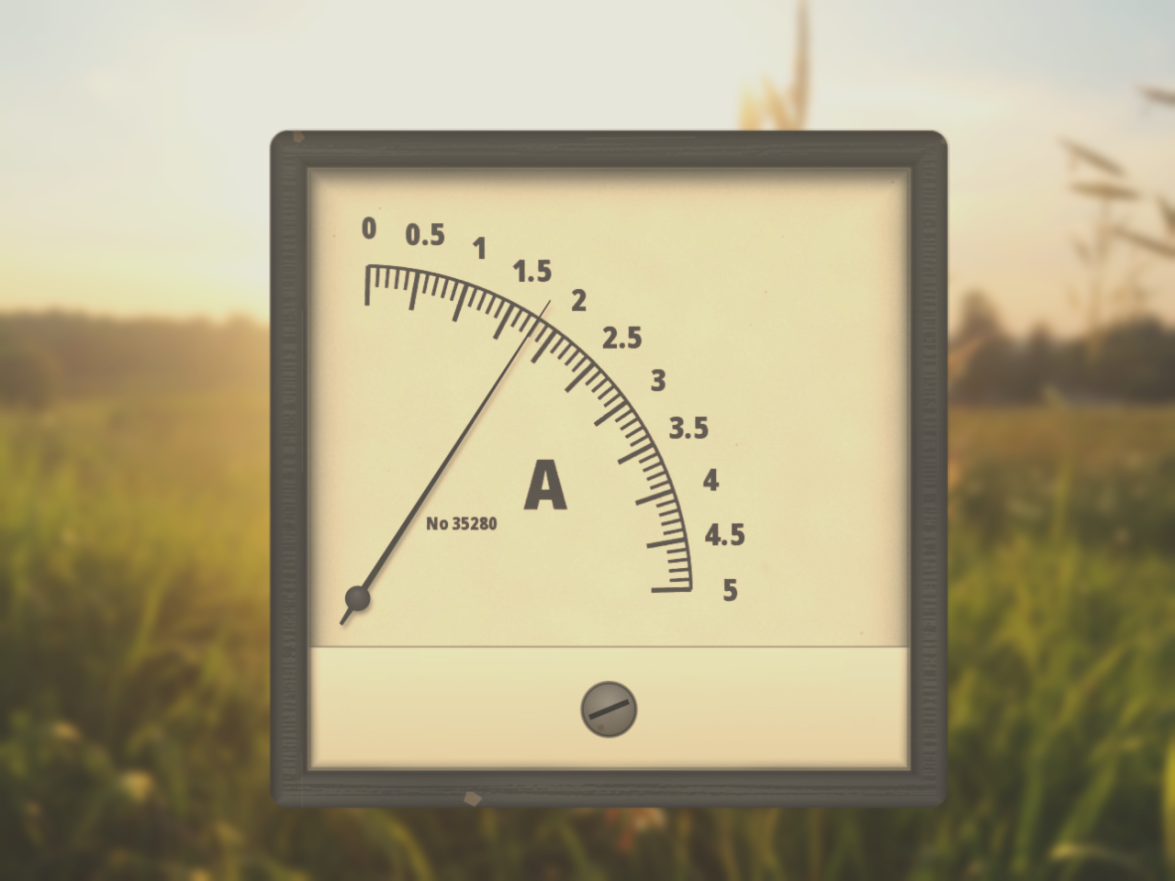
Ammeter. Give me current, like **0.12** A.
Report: **1.8** A
